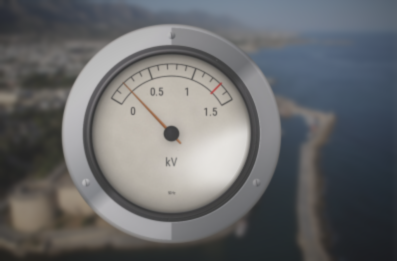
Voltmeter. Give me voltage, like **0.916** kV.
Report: **0.2** kV
